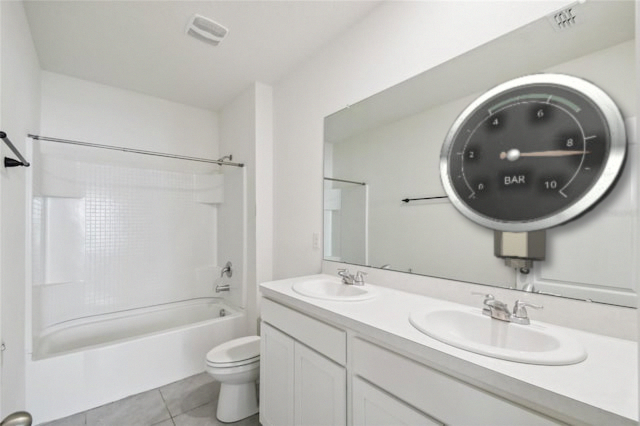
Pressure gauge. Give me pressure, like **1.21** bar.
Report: **8.5** bar
